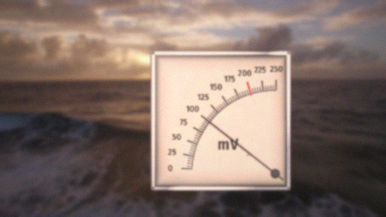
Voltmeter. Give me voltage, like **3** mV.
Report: **100** mV
